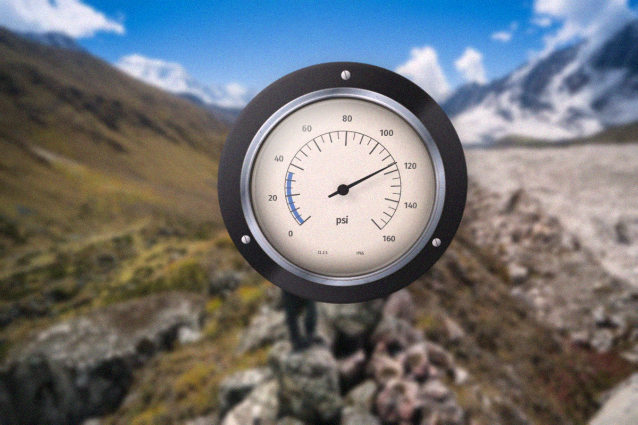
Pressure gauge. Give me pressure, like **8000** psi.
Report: **115** psi
